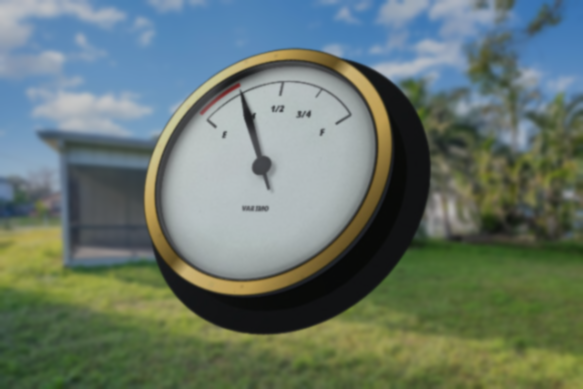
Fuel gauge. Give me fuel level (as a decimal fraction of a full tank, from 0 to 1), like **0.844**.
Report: **0.25**
